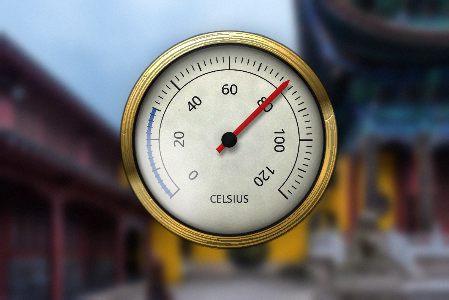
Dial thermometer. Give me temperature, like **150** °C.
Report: **80** °C
